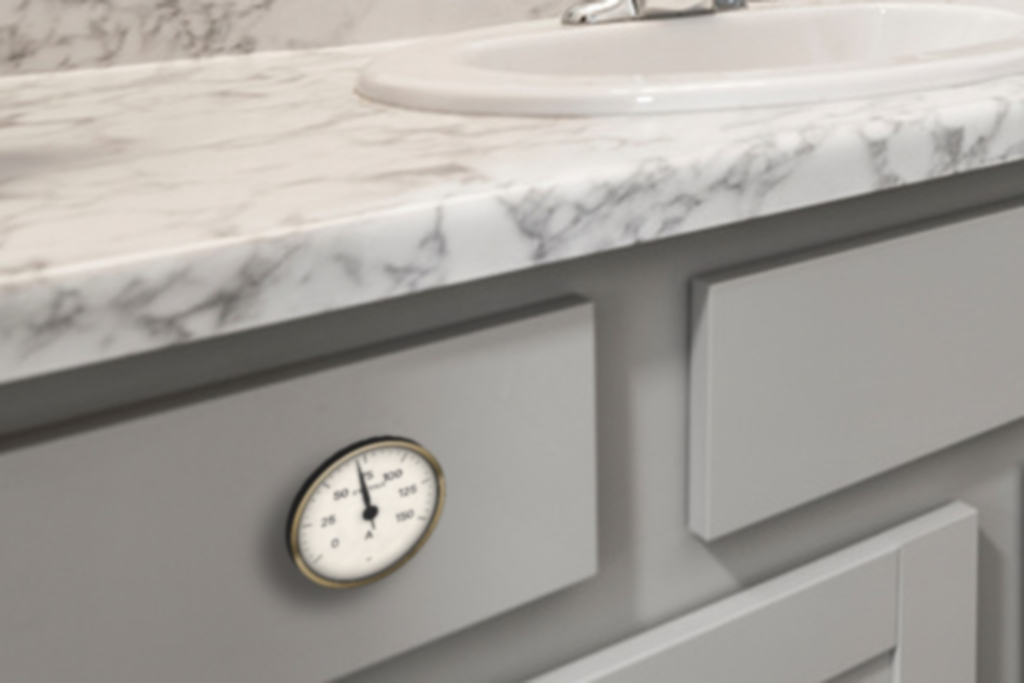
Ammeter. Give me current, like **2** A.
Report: **70** A
